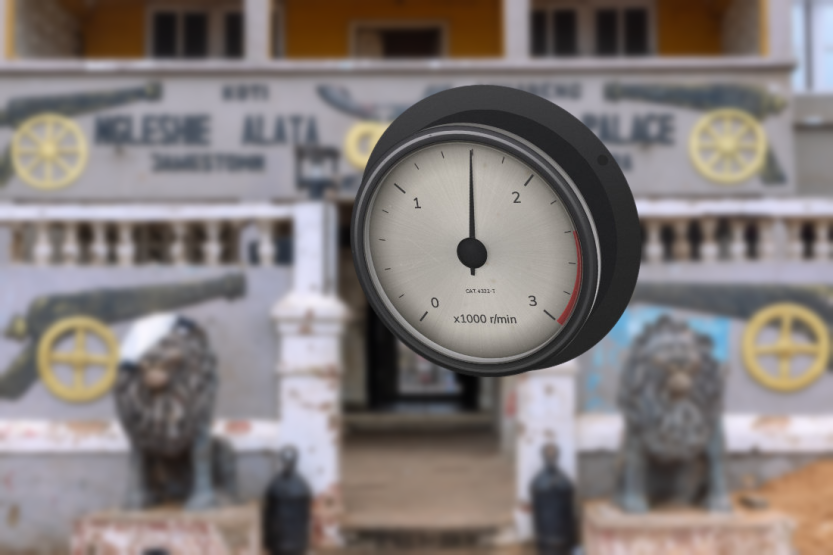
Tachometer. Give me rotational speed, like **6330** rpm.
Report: **1600** rpm
